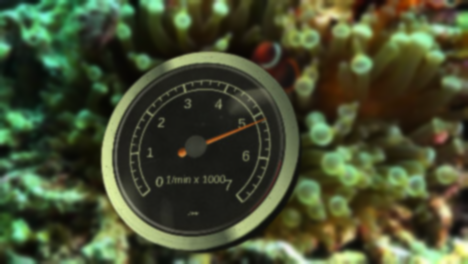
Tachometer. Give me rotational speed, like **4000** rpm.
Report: **5200** rpm
